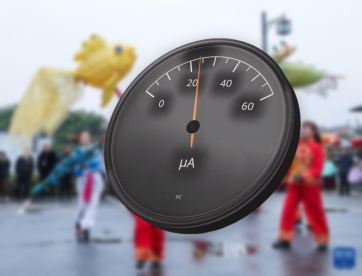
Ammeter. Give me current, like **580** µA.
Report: **25** µA
